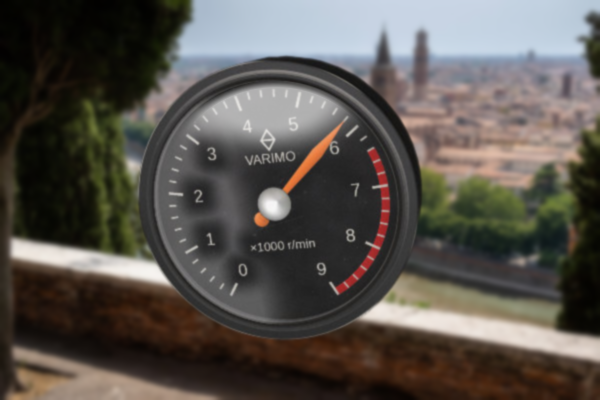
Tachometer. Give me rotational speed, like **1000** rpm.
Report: **5800** rpm
